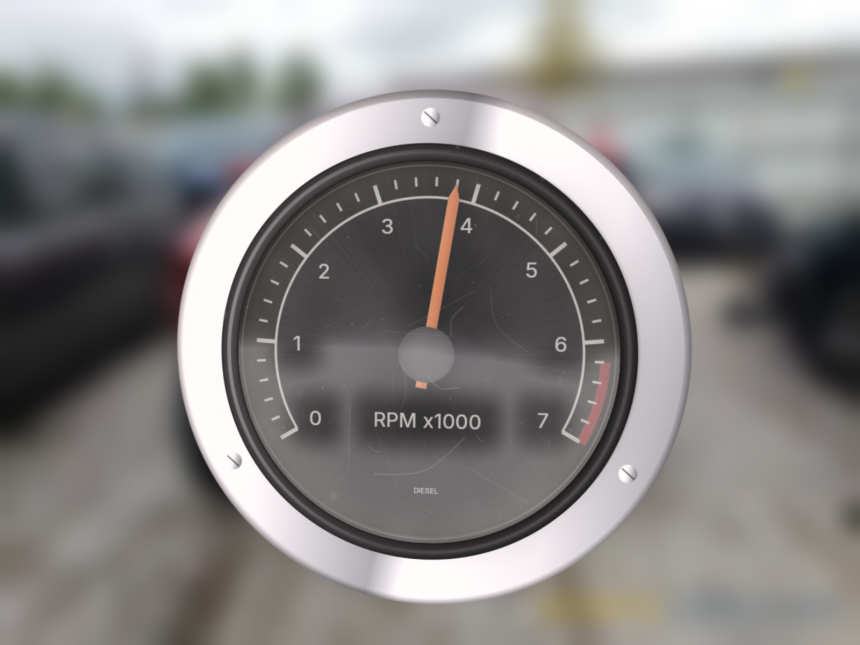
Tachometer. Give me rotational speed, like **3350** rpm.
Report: **3800** rpm
